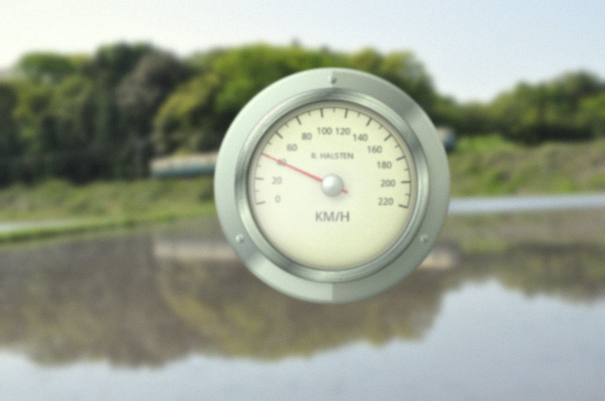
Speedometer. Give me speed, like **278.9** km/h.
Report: **40** km/h
